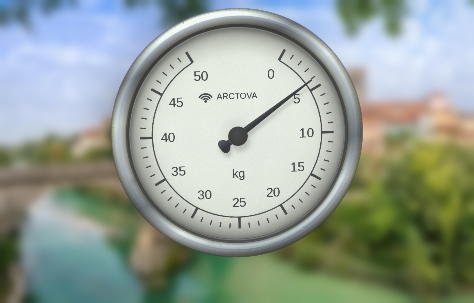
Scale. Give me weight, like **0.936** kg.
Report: **4** kg
